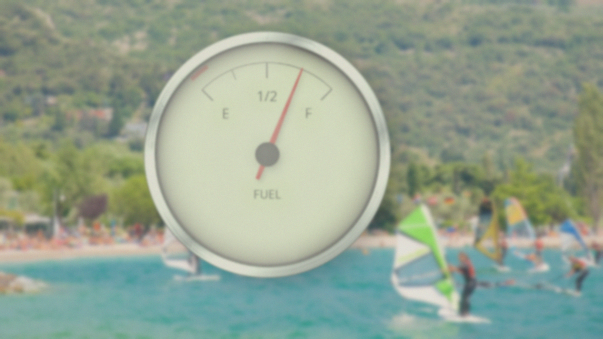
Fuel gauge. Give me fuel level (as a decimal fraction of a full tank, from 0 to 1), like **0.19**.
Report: **0.75**
